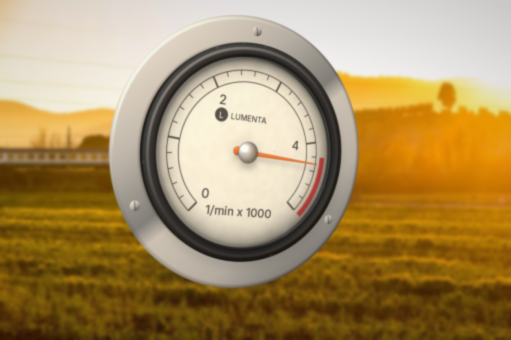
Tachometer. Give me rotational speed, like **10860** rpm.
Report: **4300** rpm
